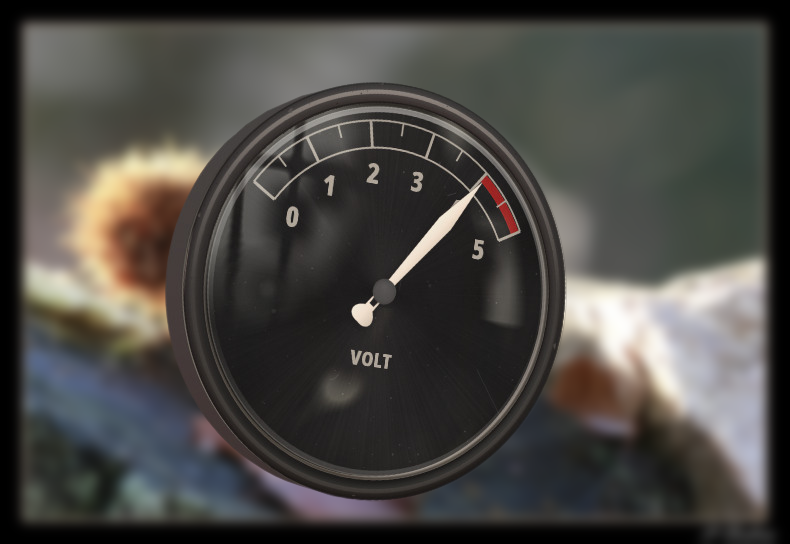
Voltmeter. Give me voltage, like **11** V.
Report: **4** V
